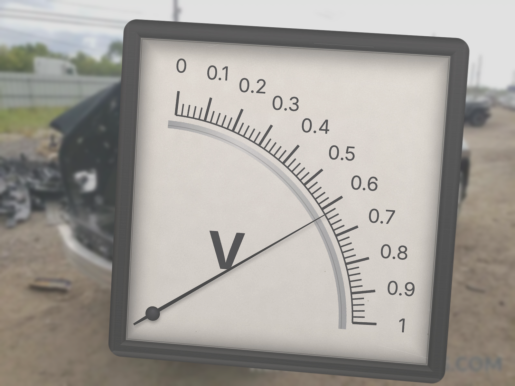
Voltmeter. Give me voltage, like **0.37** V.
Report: **0.62** V
